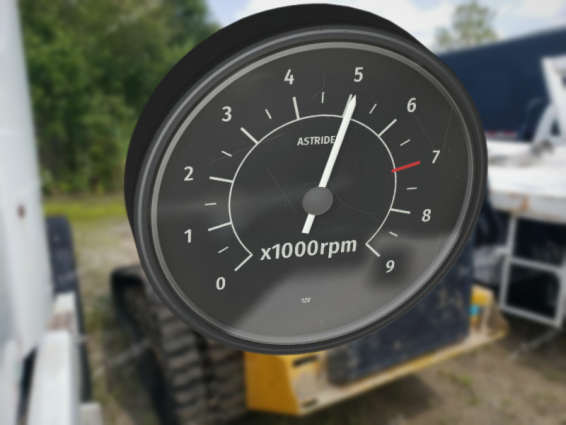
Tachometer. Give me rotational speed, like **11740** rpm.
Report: **5000** rpm
